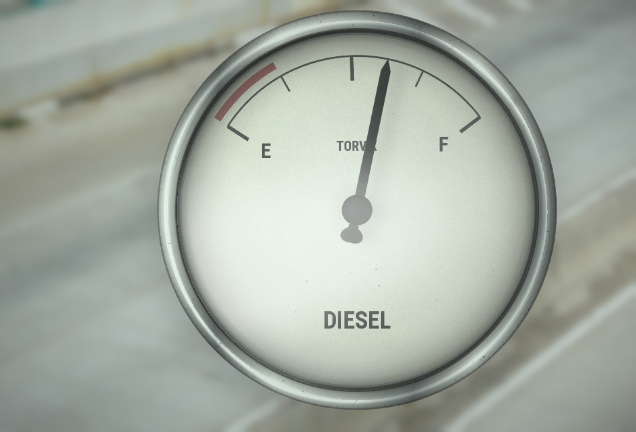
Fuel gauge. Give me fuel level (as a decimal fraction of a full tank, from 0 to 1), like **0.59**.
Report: **0.625**
